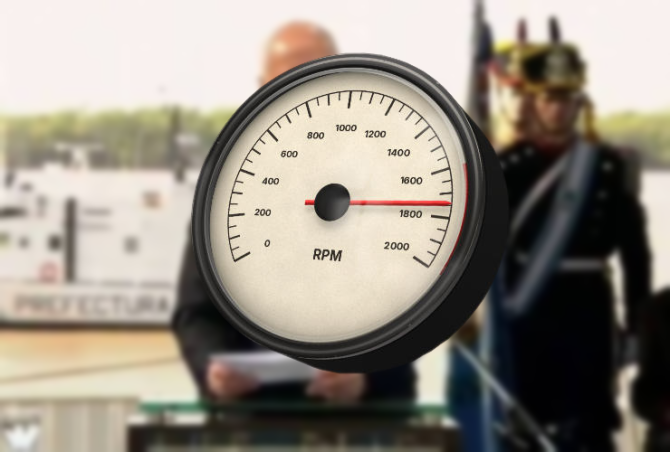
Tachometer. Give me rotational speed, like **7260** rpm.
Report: **1750** rpm
